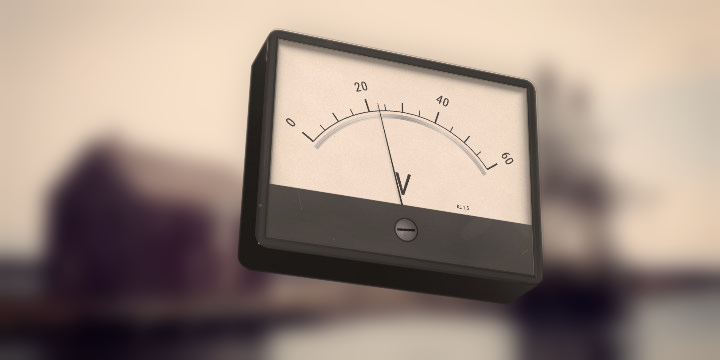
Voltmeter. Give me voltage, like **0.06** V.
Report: **22.5** V
